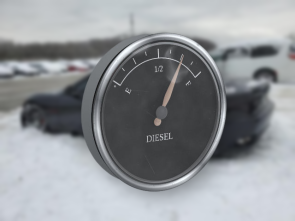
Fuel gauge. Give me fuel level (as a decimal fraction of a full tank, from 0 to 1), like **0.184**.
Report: **0.75**
